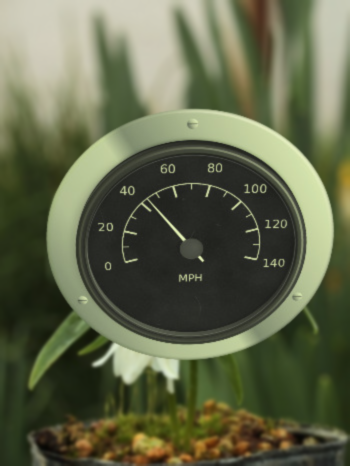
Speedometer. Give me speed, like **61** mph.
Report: **45** mph
